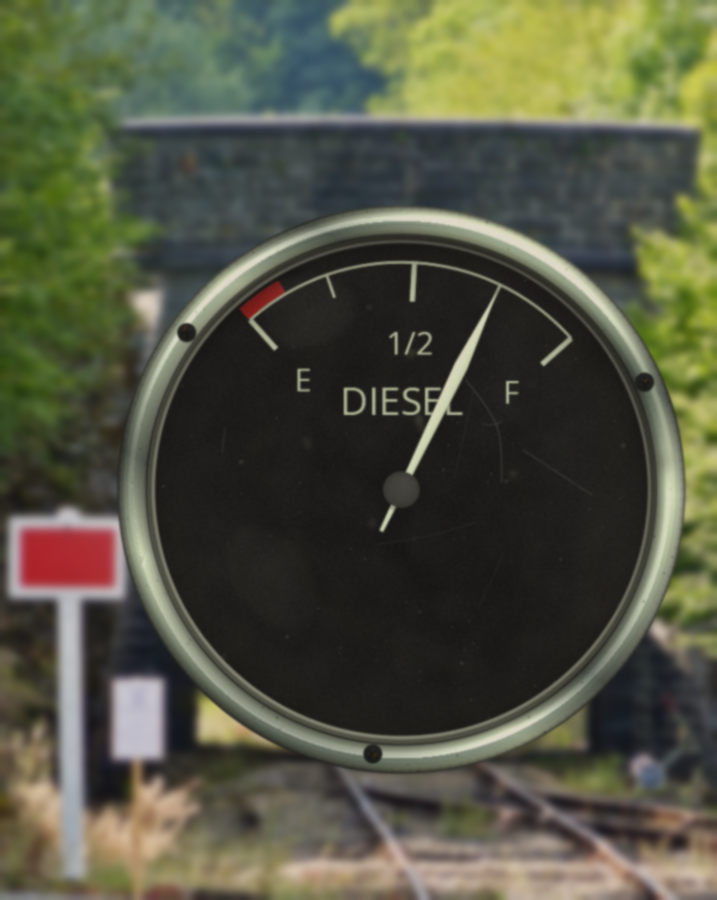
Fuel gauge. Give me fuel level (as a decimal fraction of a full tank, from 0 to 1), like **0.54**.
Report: **0.75**
